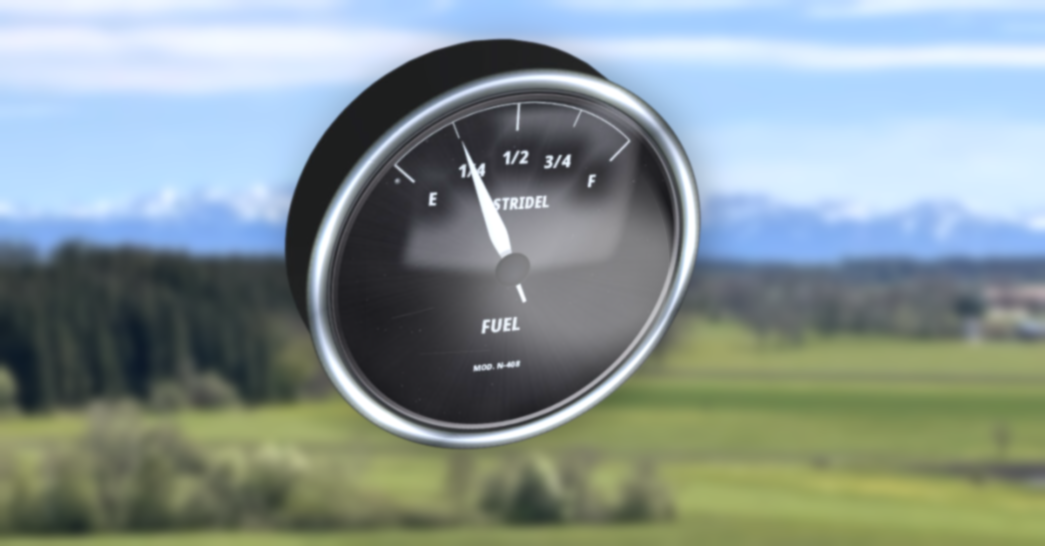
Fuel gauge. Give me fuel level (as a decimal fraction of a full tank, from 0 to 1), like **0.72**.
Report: **0.25**
